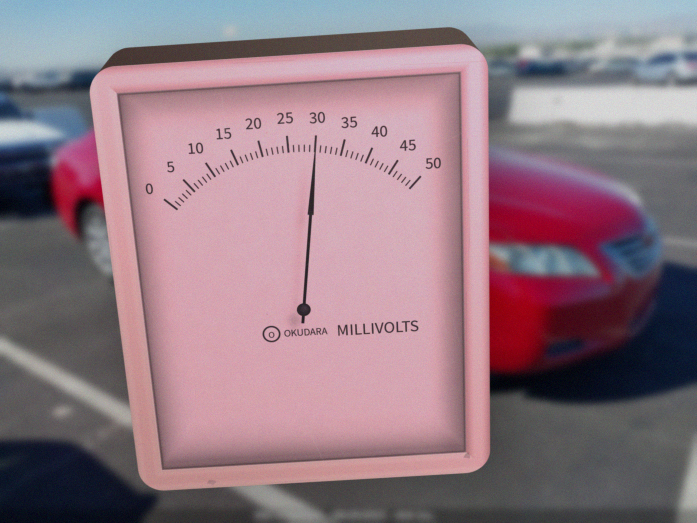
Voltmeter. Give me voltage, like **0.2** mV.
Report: **30** mV
